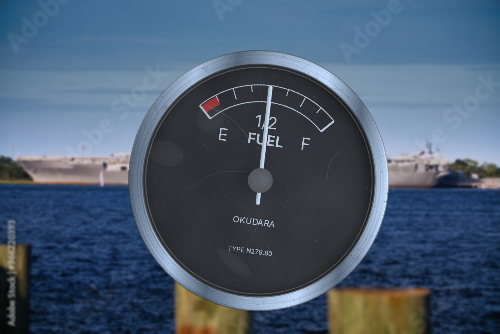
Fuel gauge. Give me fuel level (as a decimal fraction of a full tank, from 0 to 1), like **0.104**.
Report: **0.5**
